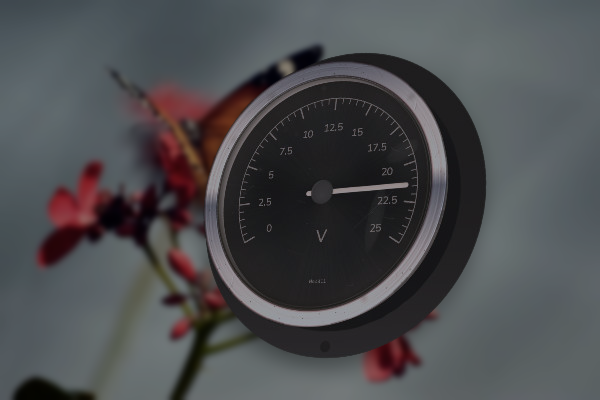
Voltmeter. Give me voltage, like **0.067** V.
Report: **21.5** V
